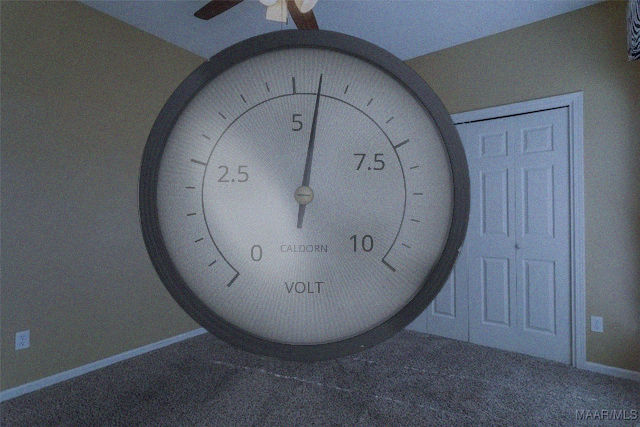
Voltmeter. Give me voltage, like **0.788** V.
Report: **5.5** V
